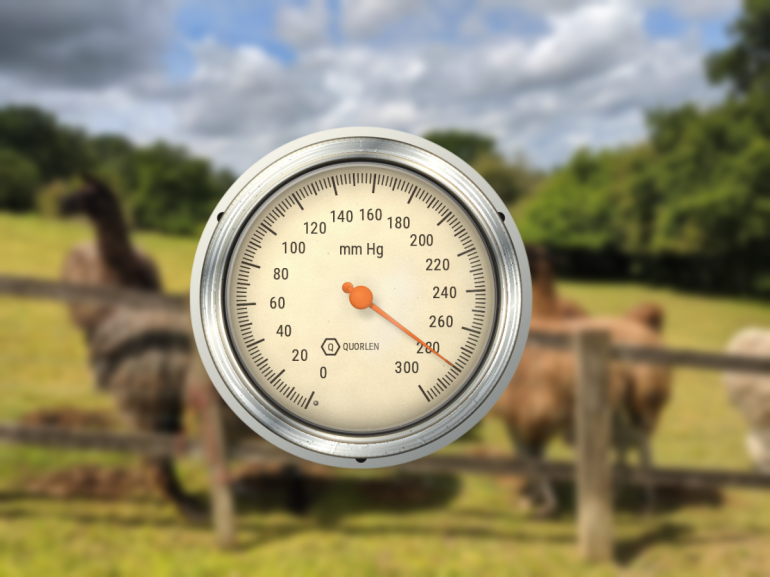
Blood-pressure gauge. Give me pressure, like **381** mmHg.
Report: **280** mmHg
